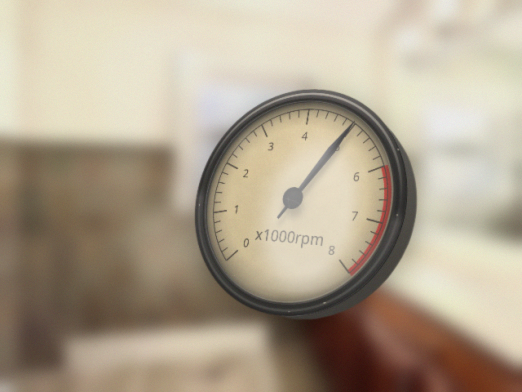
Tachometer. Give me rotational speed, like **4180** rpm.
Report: **5000** rpm
